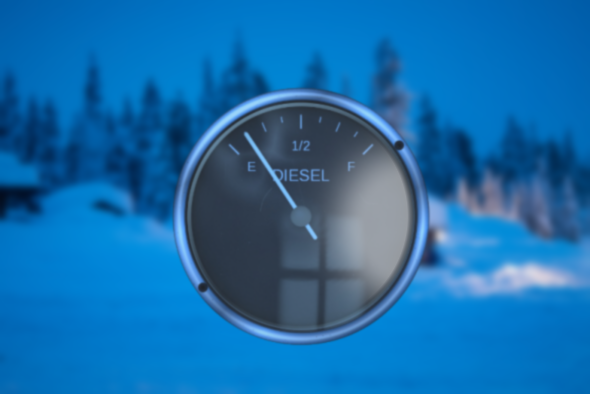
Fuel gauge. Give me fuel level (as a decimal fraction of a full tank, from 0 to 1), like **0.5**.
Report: **0.125**
